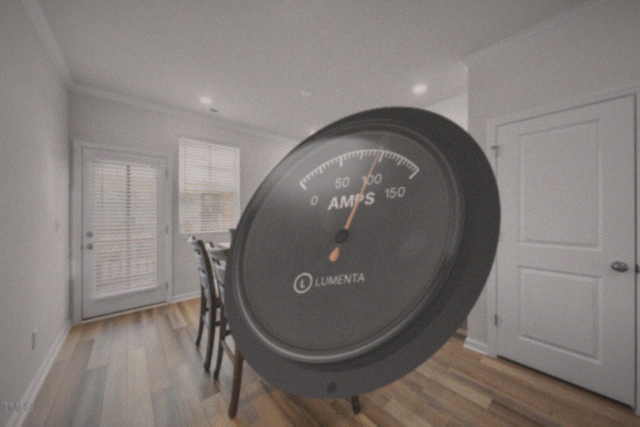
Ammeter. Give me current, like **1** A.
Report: **100** A
